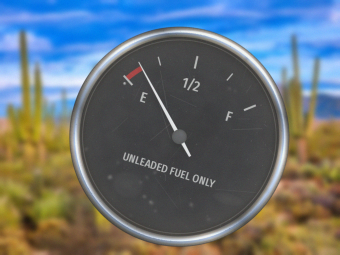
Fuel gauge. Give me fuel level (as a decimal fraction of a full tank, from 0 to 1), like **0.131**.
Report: **0.125**
